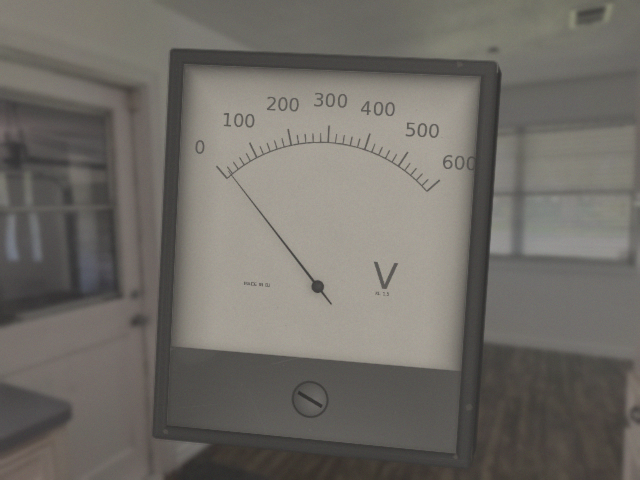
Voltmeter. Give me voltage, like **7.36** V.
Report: **20** V
